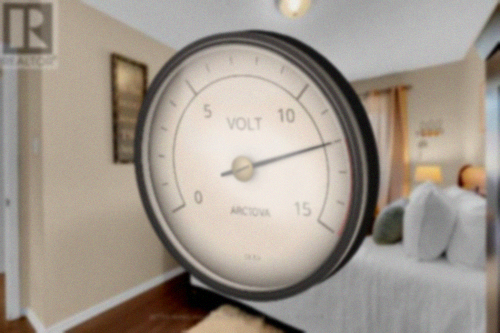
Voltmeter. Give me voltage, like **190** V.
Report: **12** V
